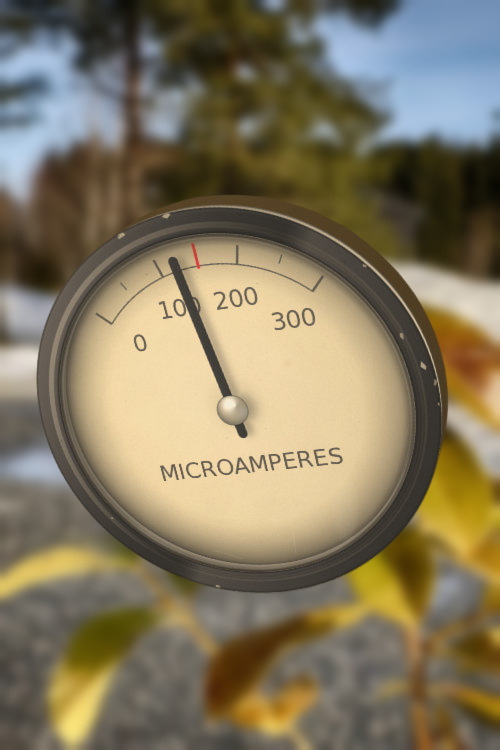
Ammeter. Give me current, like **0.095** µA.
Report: **125** µA
